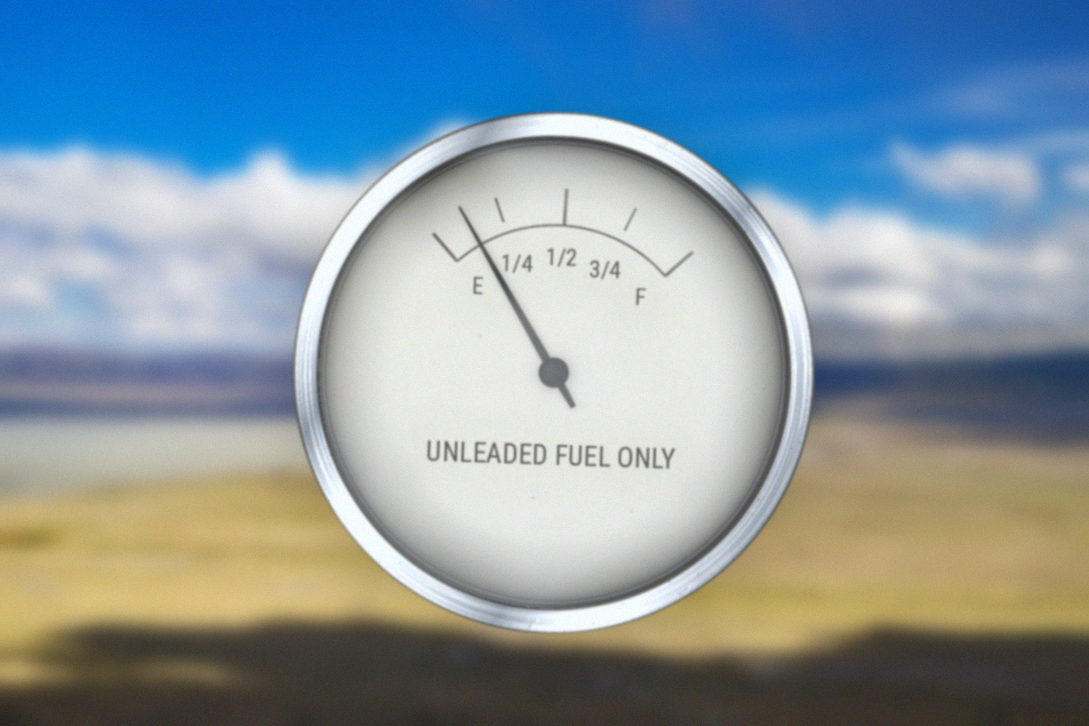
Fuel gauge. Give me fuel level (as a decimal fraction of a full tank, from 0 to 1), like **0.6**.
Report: **0.125**
